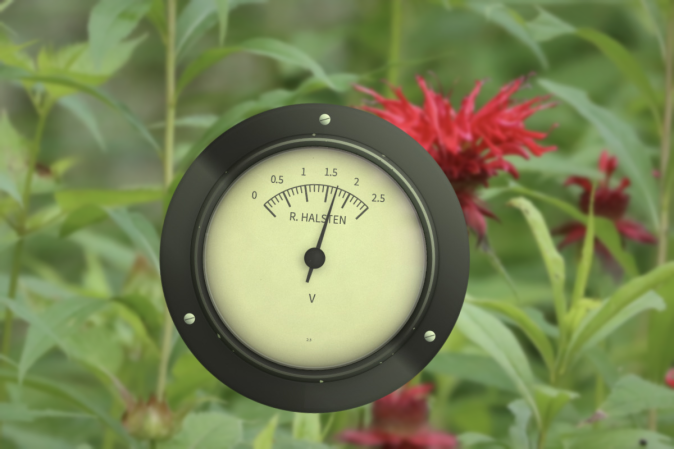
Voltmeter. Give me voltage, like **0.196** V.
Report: **1.7** V
